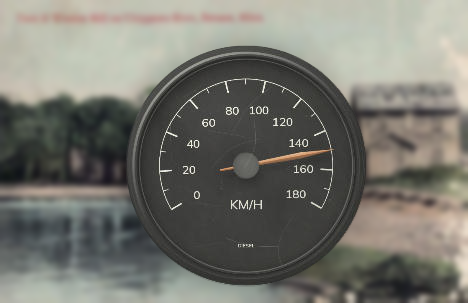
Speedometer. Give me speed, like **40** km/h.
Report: **150** km/h
